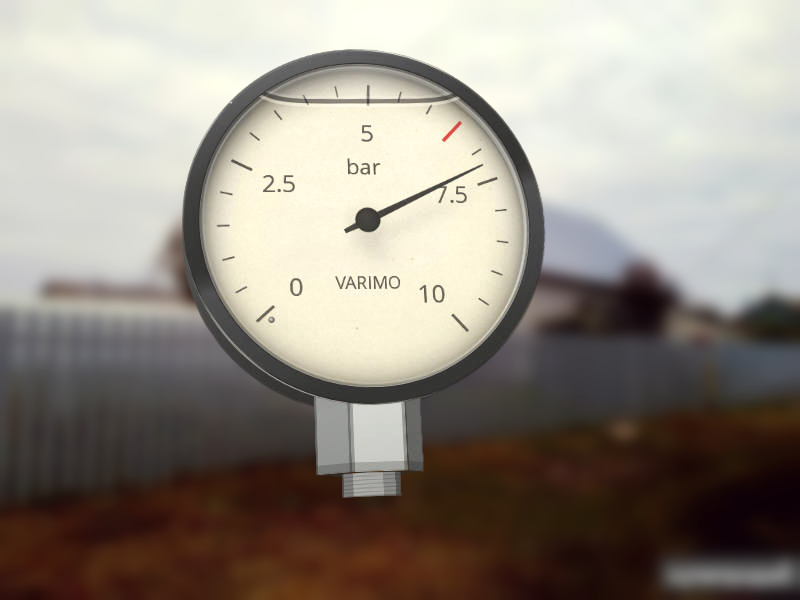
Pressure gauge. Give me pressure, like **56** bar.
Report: **7.25** bar
